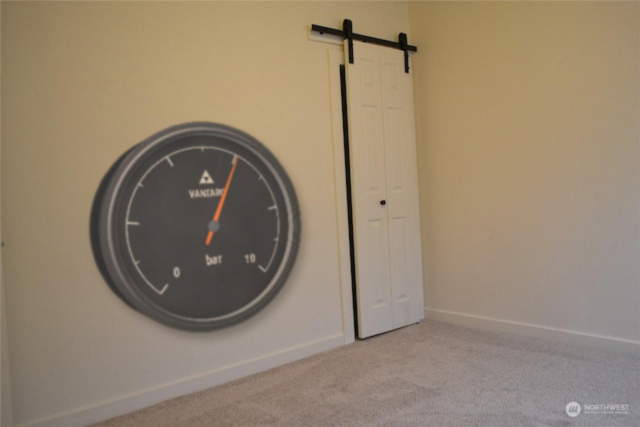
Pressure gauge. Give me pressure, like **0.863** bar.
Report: **6** bar
